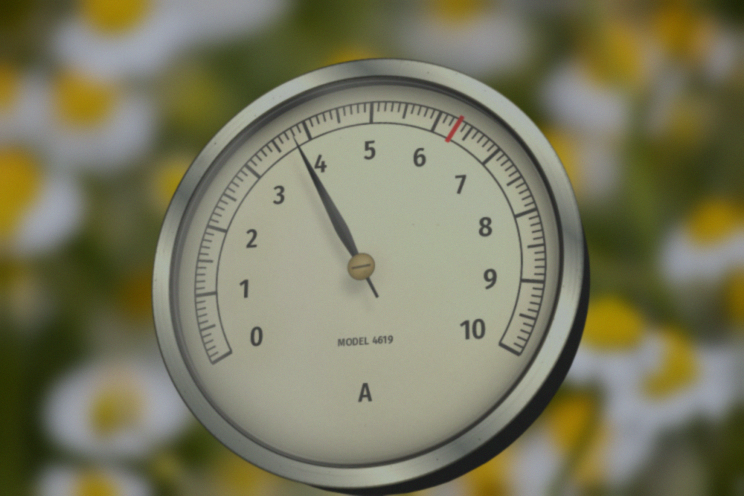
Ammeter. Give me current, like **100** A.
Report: **3.8** A
